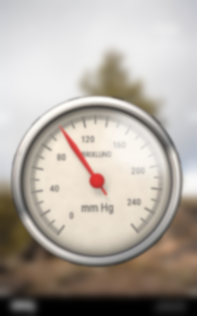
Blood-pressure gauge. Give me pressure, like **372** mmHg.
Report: **100** mmHg
